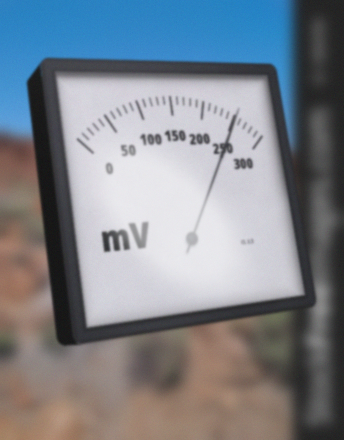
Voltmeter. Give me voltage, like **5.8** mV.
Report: **250** mV
